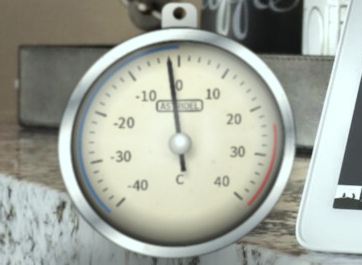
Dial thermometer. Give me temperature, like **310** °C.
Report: **-2** °C
